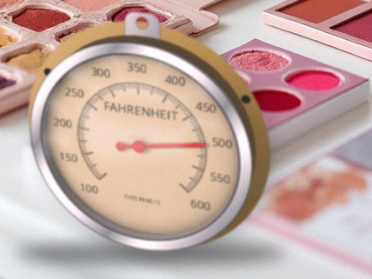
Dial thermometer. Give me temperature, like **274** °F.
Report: **500** °F
